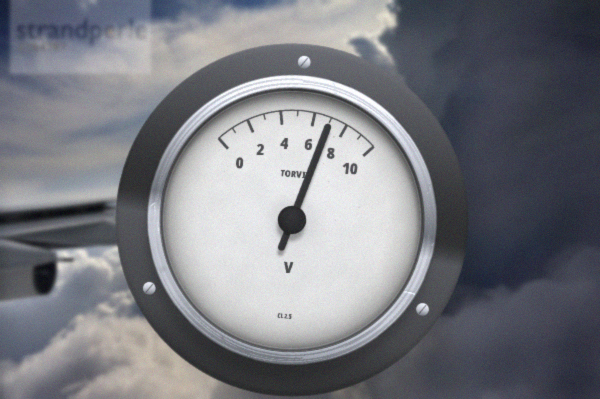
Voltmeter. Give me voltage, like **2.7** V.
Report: **7** V
